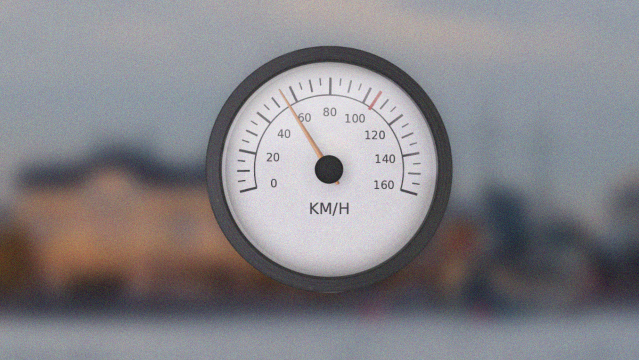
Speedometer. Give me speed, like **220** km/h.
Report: **55** km/h
